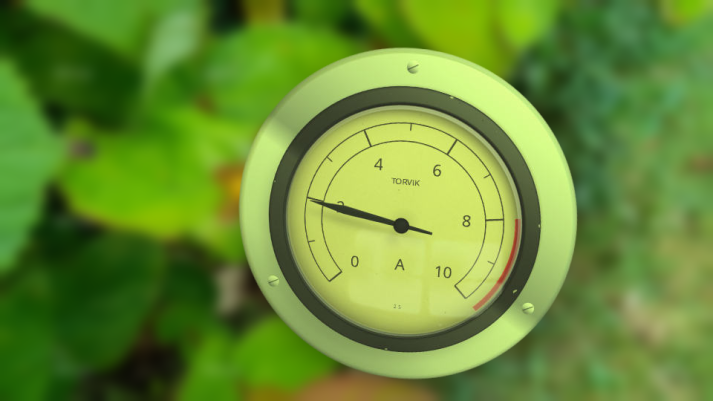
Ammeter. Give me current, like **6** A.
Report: **2** A
